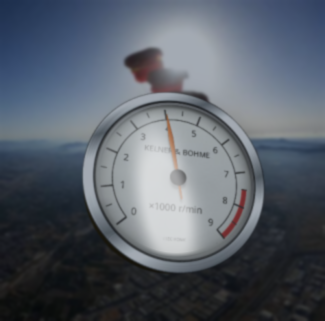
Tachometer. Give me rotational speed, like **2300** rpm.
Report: **4000** rpm
